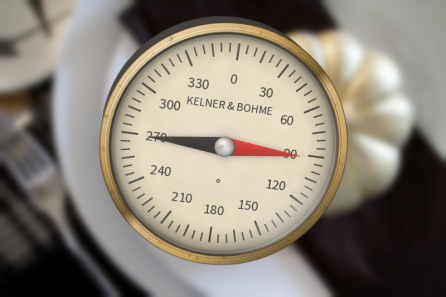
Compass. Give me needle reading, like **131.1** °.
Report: **90** °
